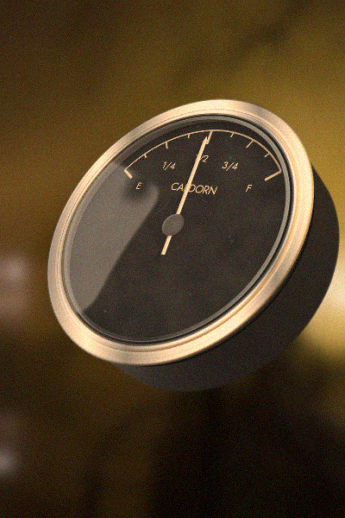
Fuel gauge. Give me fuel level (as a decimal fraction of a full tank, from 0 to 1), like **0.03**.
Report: **0.5**
